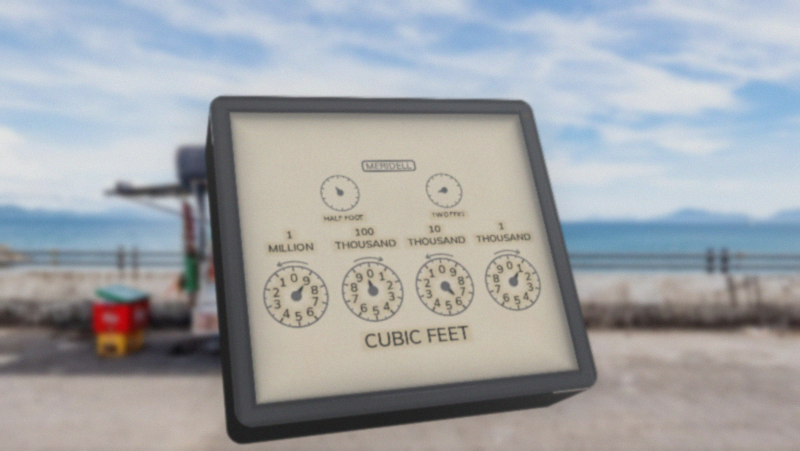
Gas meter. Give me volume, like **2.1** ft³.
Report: **896100** ft³
